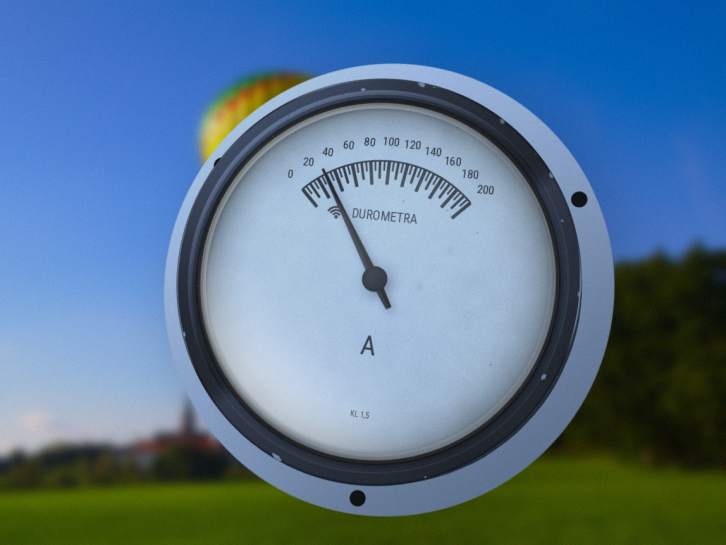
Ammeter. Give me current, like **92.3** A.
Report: **30** A
